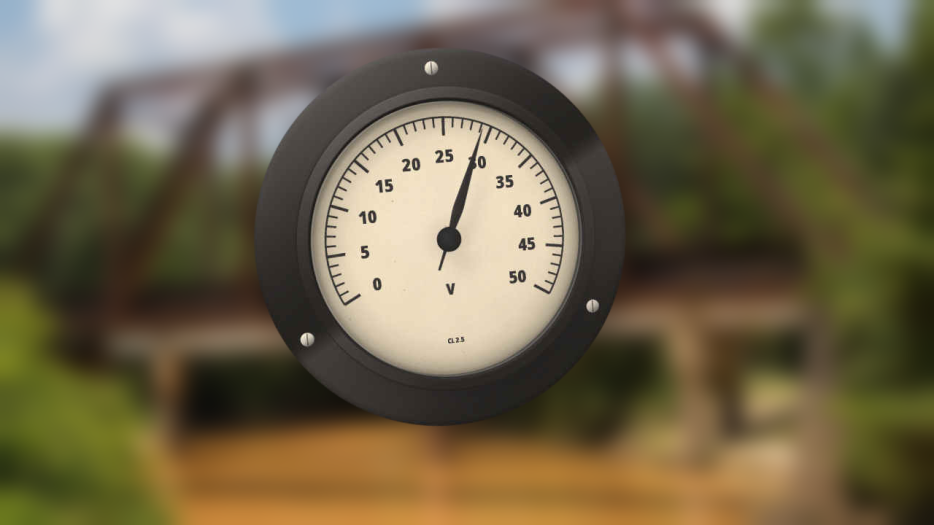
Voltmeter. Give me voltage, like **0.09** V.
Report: **29** V
